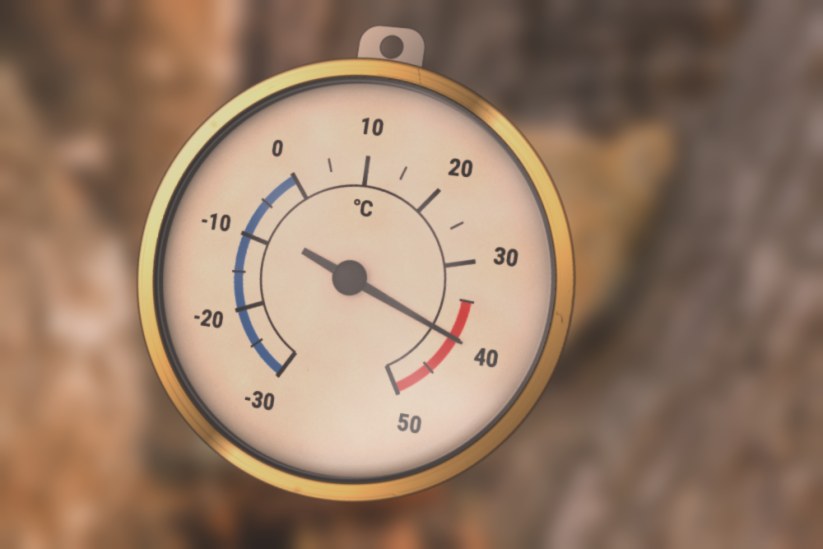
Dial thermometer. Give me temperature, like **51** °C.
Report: **40** °C
